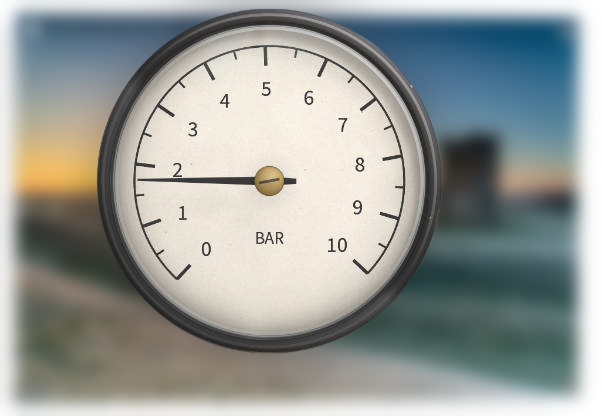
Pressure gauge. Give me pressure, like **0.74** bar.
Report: **1.75** bar
